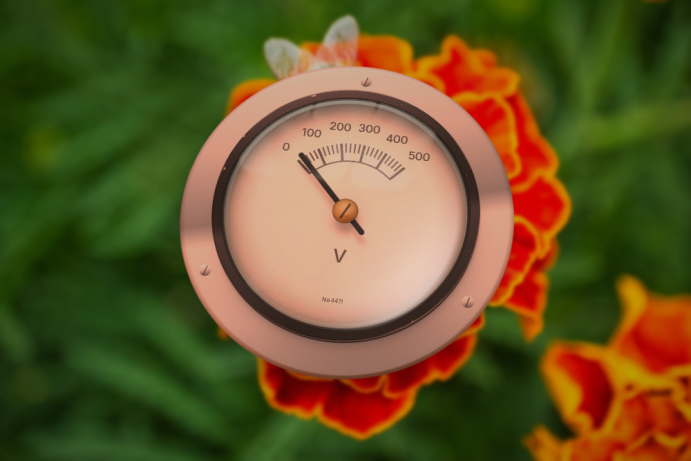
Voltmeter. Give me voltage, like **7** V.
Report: **20** V
